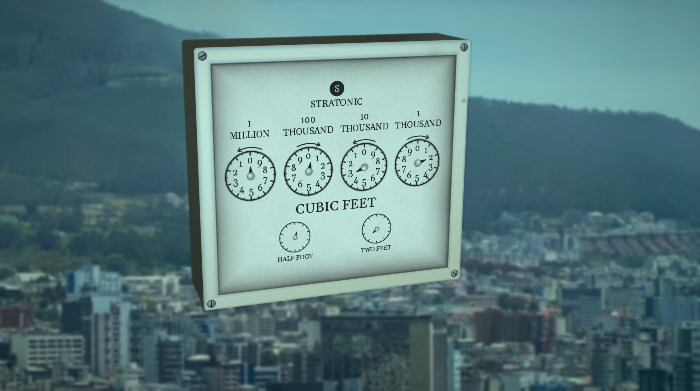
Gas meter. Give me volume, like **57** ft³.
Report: **3200** ft³
